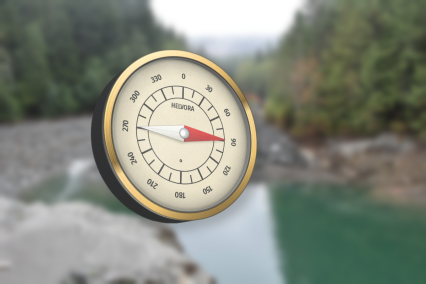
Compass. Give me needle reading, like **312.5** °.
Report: **90** °
